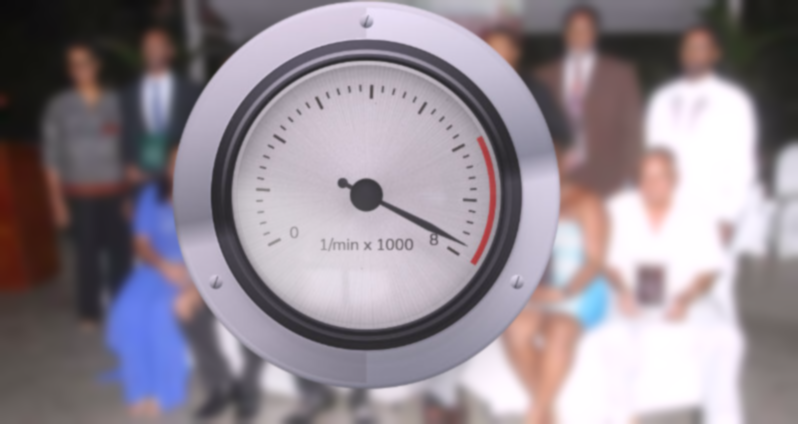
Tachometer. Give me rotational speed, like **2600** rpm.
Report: **7800** rpm
